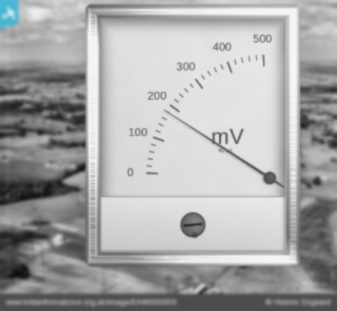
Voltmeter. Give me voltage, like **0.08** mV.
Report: **180** mV
